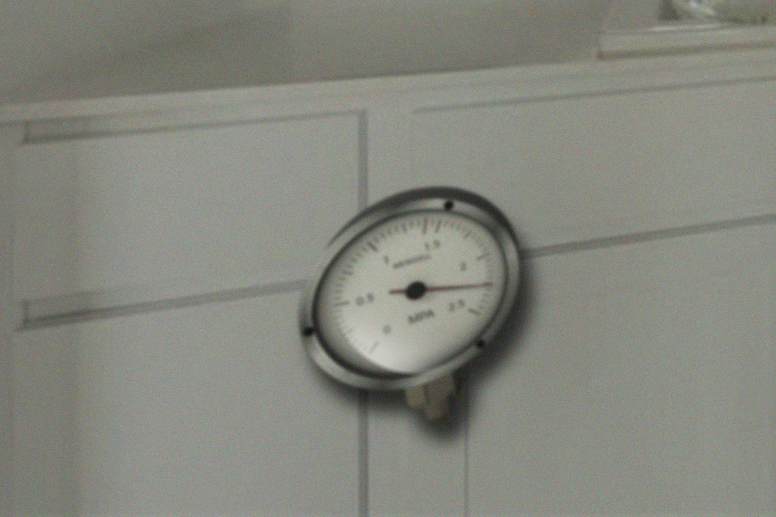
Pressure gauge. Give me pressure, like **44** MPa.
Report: **2.25** MPa
